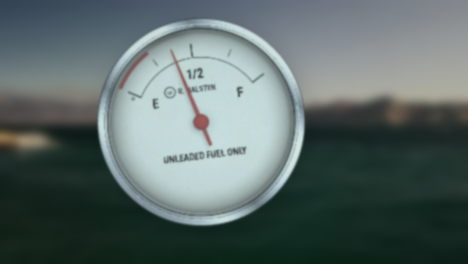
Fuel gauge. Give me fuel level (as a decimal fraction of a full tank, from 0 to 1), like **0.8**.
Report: **0.375**
